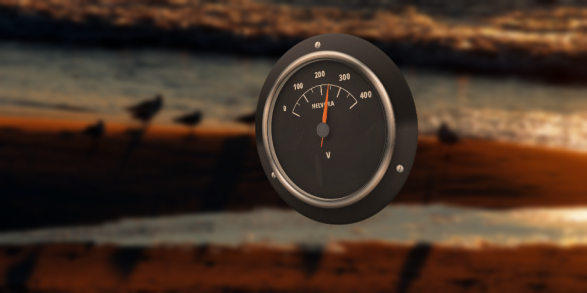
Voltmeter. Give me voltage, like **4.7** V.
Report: **250** V
